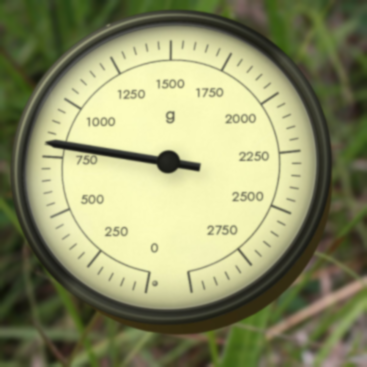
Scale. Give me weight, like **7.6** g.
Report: **800** g
